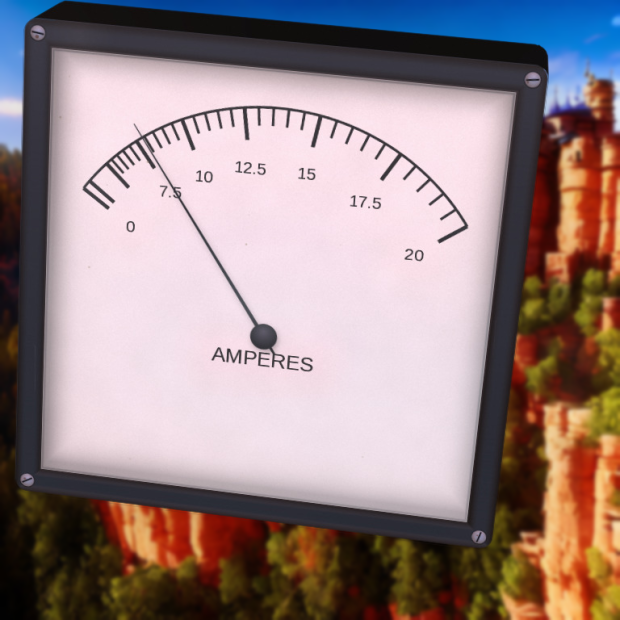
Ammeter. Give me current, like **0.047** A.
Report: **8** A
